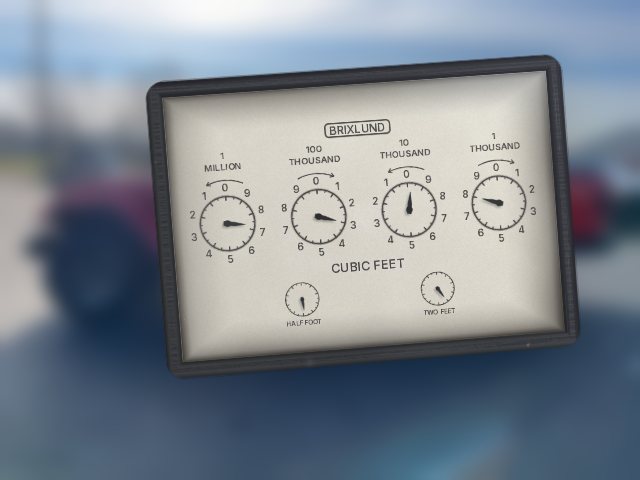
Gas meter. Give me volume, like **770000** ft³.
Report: **729800** ft³
